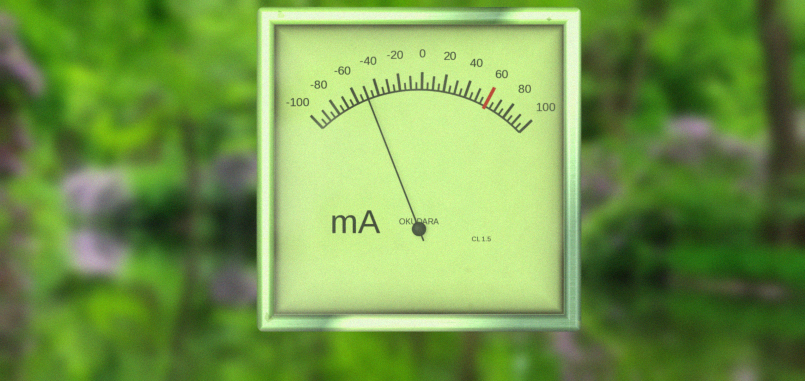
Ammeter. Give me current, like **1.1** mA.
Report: **-50** mA
